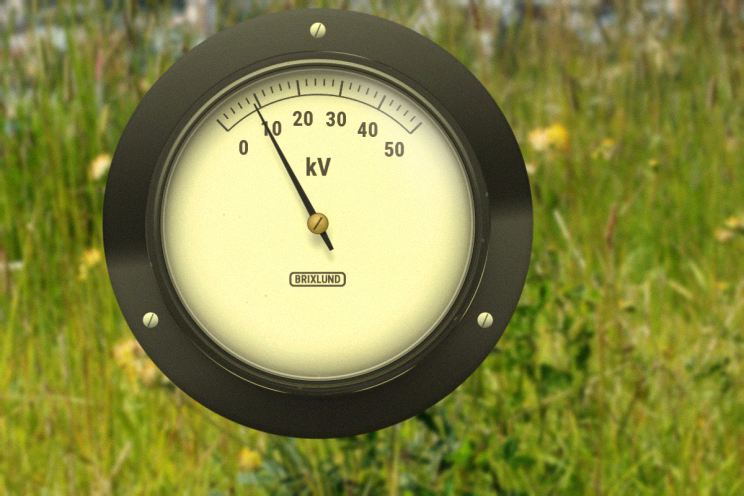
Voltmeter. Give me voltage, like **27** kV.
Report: **9** kV
